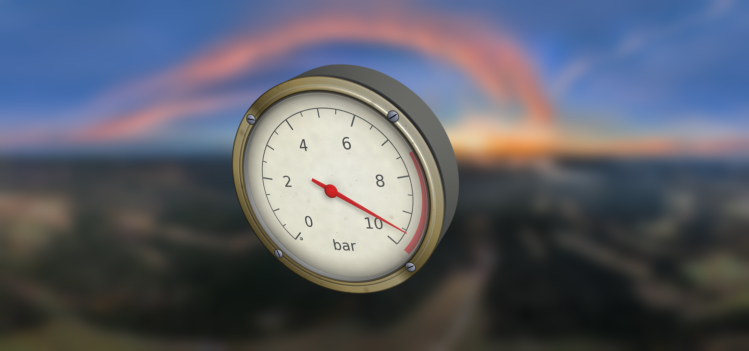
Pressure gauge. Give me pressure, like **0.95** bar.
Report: **9.5** bar
